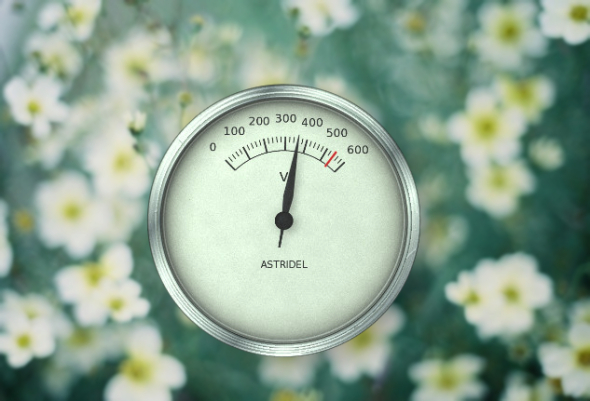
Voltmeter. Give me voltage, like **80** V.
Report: **360** V
